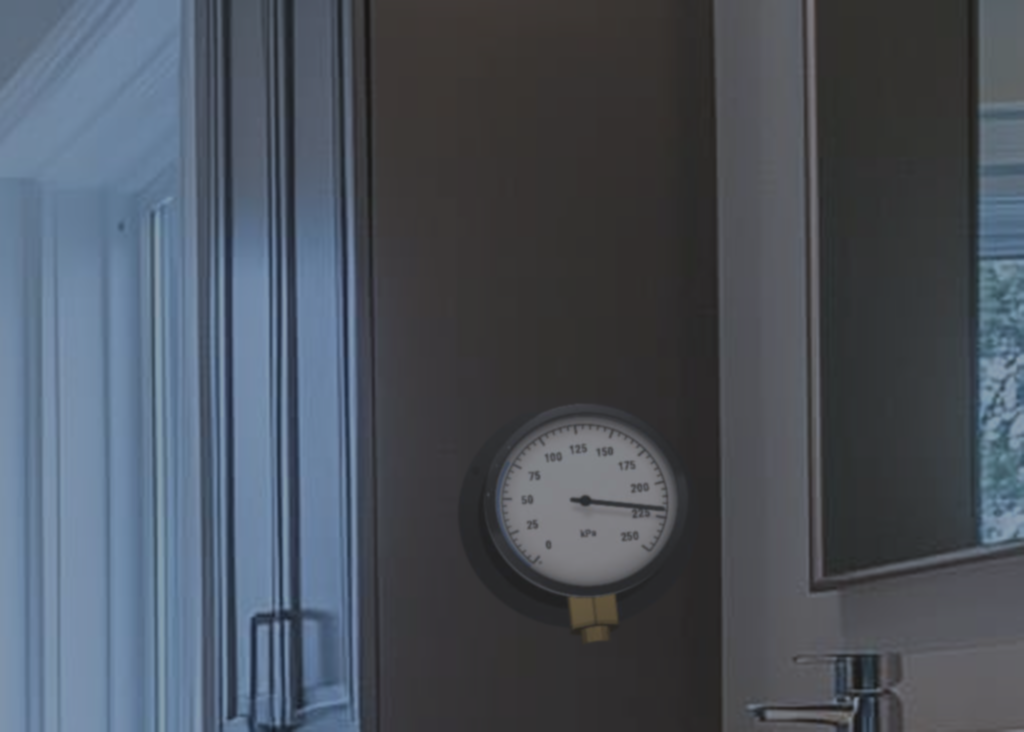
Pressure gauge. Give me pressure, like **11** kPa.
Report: **220** kPa
